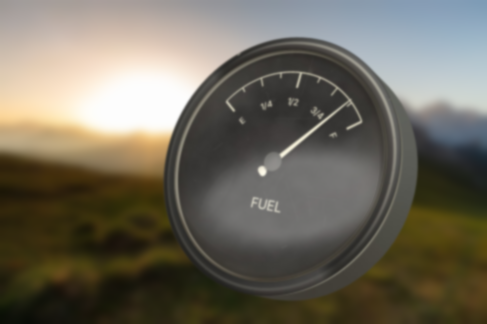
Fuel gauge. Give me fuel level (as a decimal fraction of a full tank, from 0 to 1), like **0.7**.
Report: **0.875**
